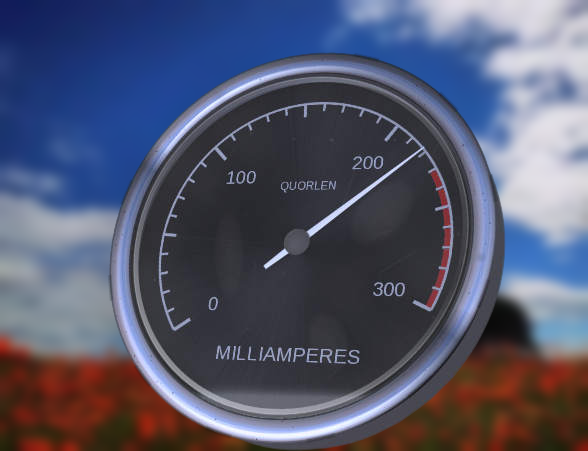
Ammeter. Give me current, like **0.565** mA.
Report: **220** mA
